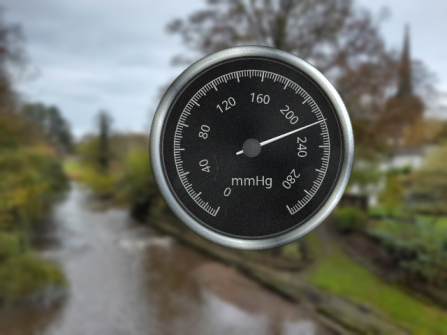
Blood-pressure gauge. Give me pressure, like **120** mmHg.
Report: **220** mmHg
